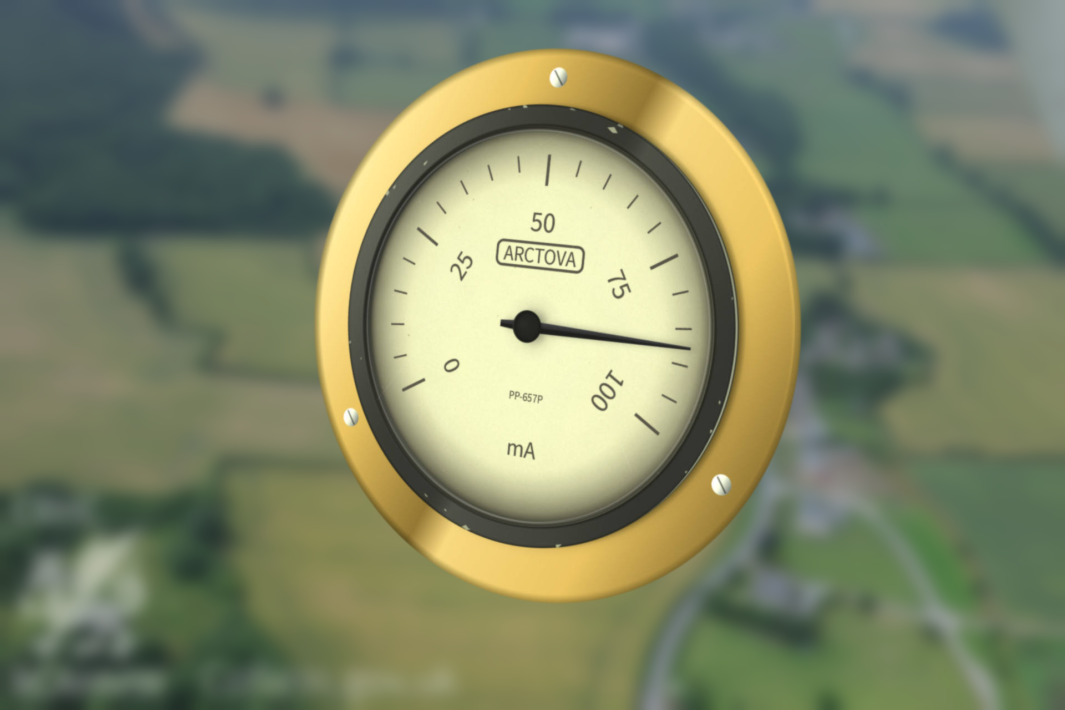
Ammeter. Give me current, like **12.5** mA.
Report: **87.5** mA
